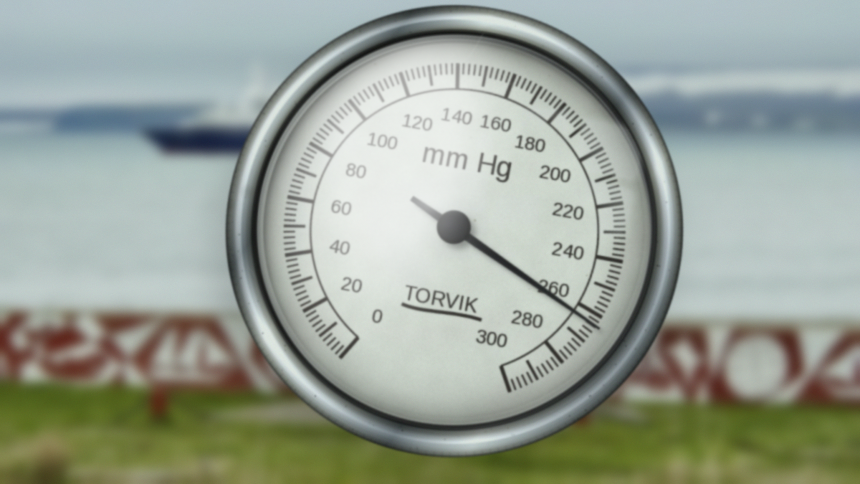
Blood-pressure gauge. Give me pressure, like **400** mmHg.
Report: **264** mmHg
